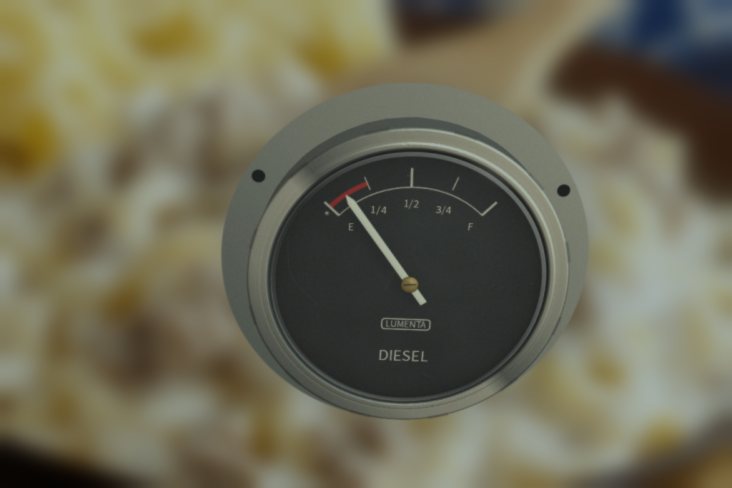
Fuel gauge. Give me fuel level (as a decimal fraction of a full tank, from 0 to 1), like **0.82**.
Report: **0.125**
